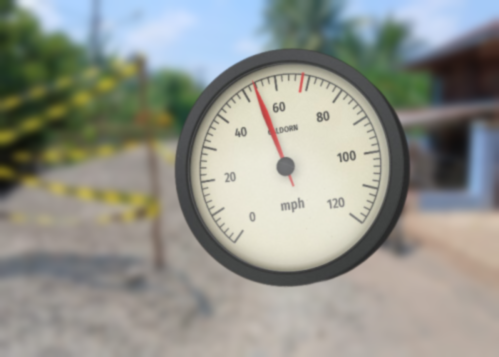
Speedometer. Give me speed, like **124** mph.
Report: **54** mph
